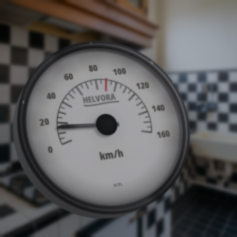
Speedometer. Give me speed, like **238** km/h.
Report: **15** km/h
